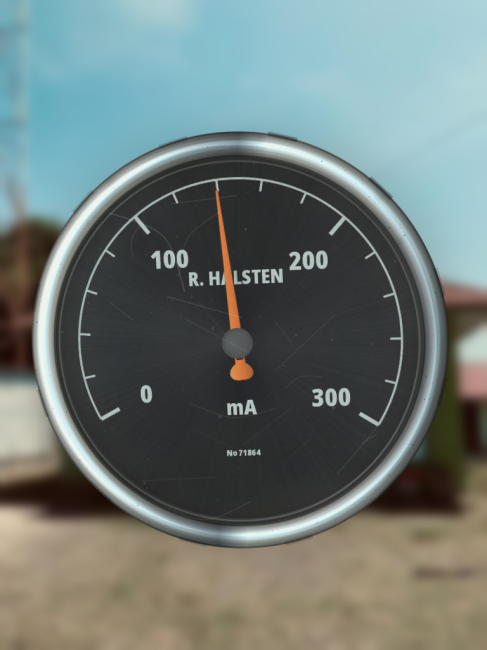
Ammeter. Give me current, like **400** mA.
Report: **140** mA
